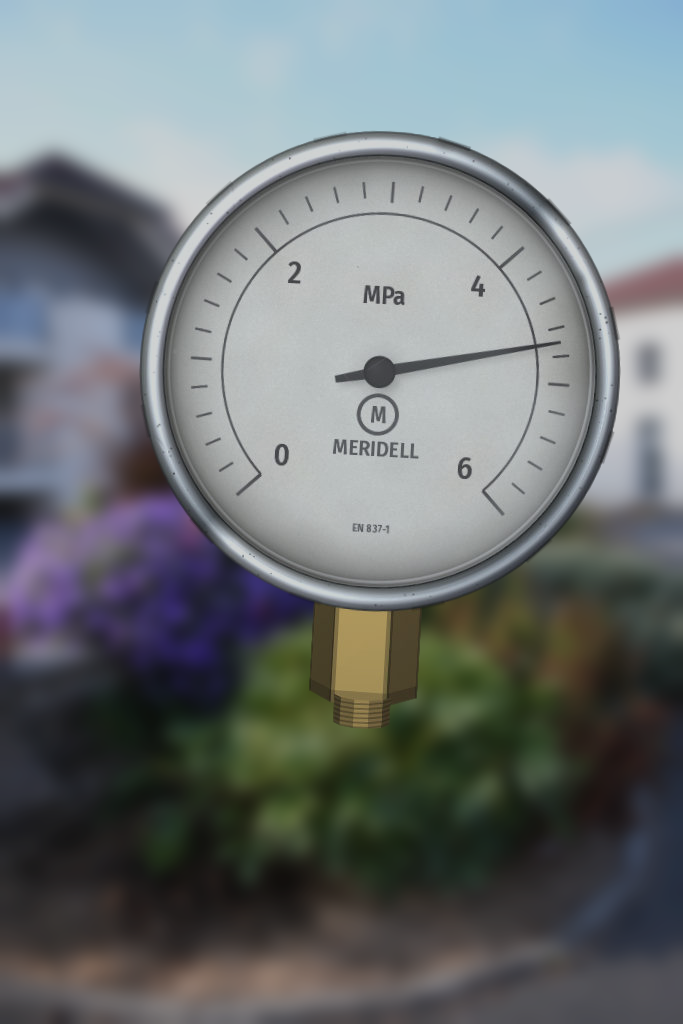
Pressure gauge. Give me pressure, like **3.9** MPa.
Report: **4.7** MPa
